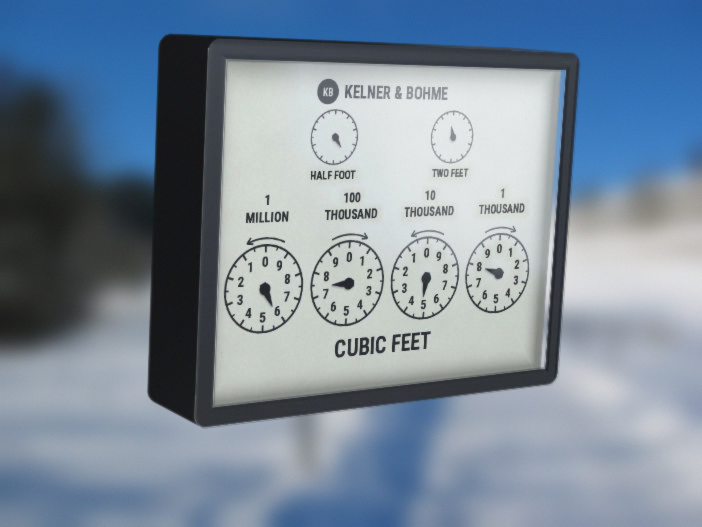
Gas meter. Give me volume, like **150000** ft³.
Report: **574800** ft³
